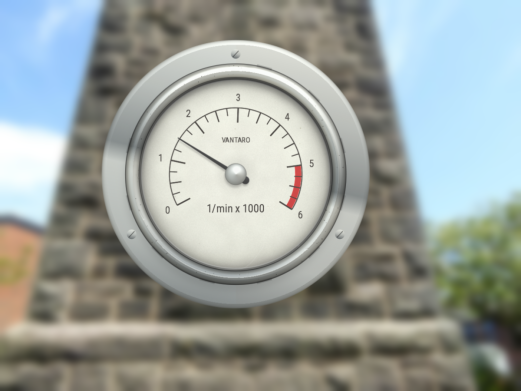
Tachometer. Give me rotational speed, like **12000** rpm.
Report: **1500** rpm
